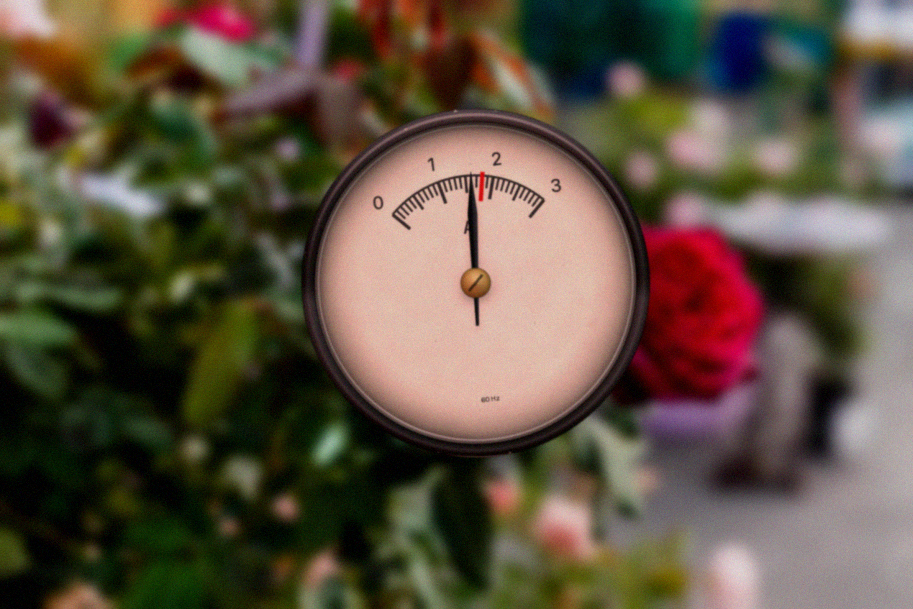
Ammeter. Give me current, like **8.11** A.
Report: **1.6** A
